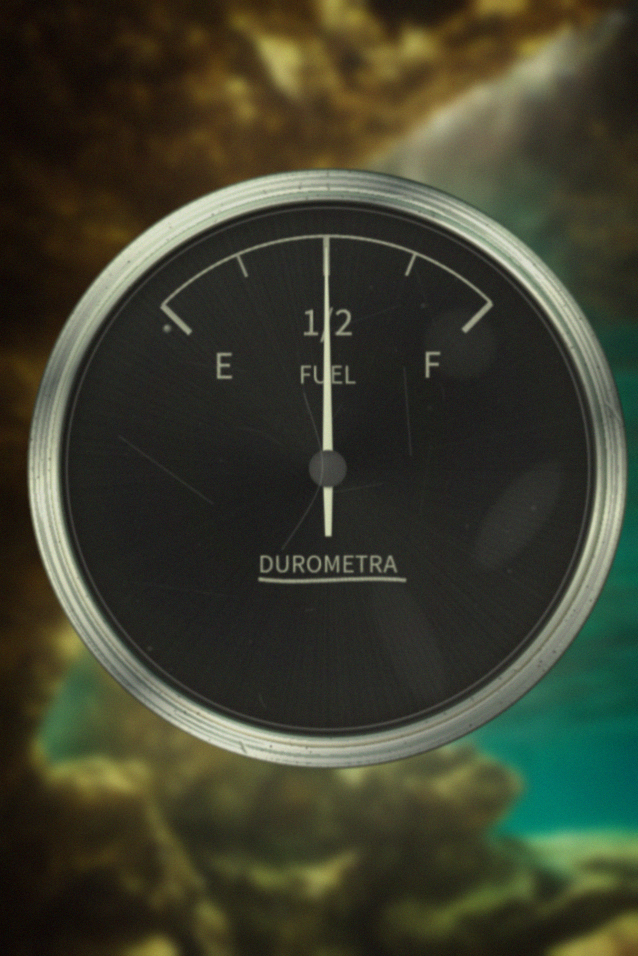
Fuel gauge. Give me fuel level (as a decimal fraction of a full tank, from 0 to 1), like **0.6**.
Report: **0.5**
